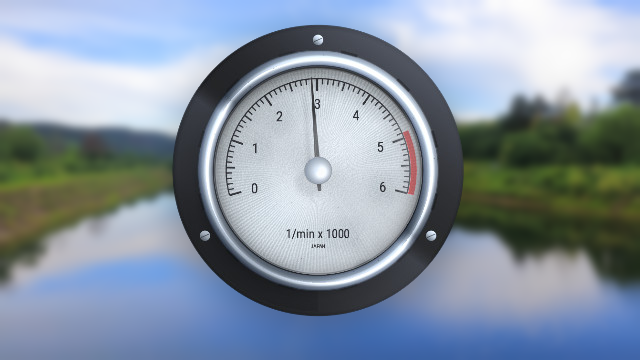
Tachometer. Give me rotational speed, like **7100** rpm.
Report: **2900** rpm
